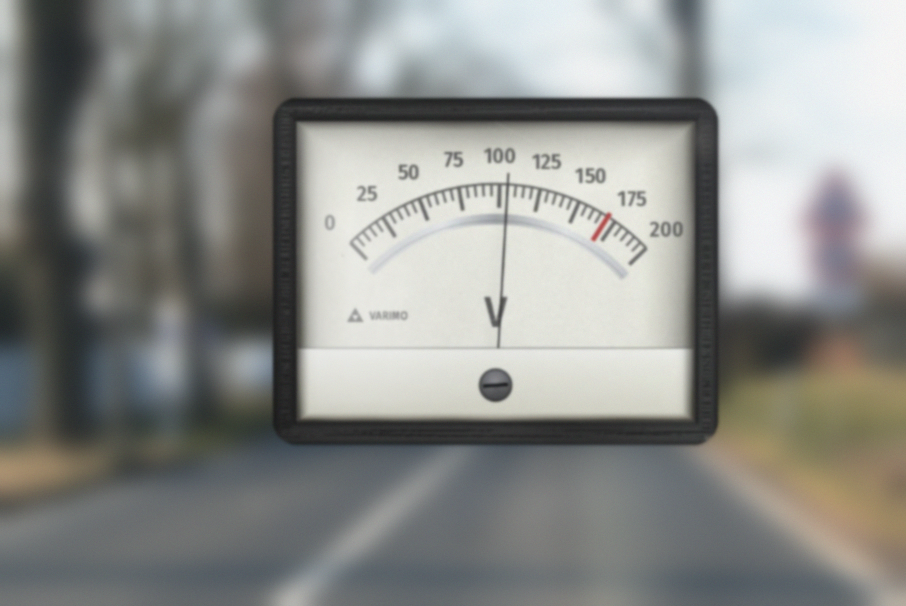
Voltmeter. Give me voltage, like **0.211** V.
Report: **105** V
